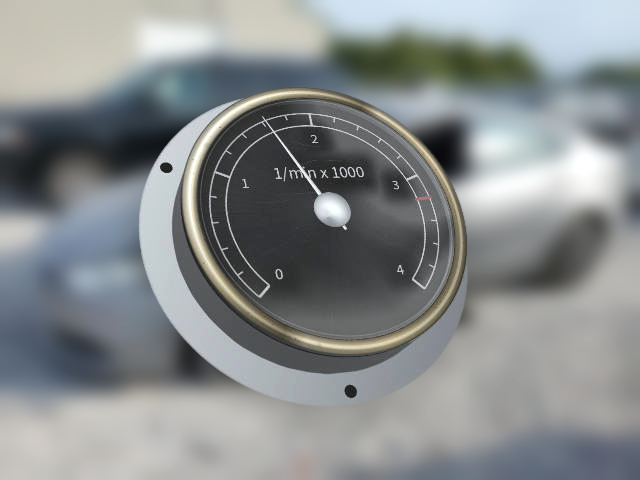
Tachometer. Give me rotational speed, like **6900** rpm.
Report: **1600** rpm
